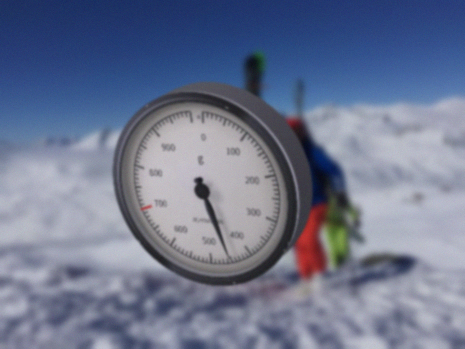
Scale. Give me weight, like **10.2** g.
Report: **450** g
